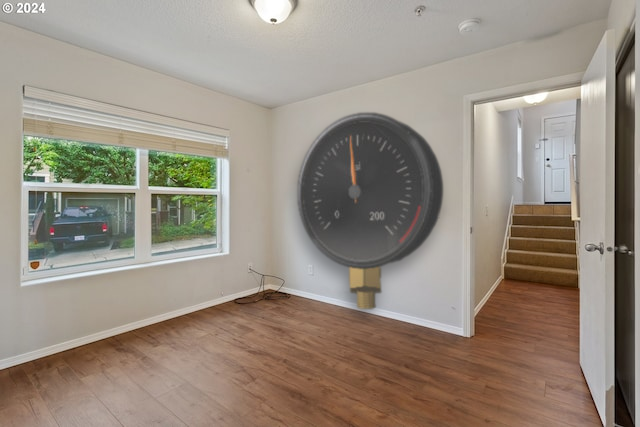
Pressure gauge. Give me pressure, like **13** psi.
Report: **95** psi
